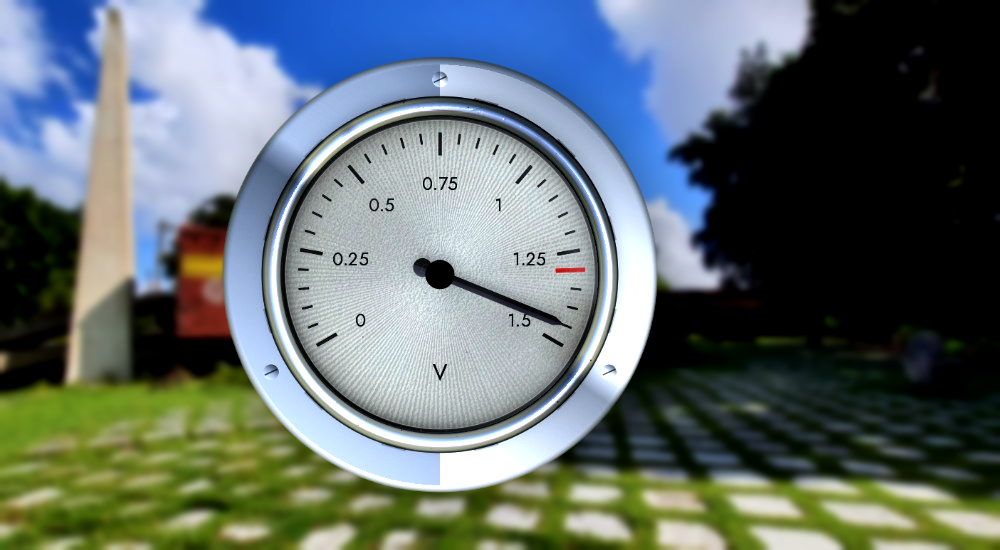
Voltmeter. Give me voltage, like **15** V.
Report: **1.45** V
